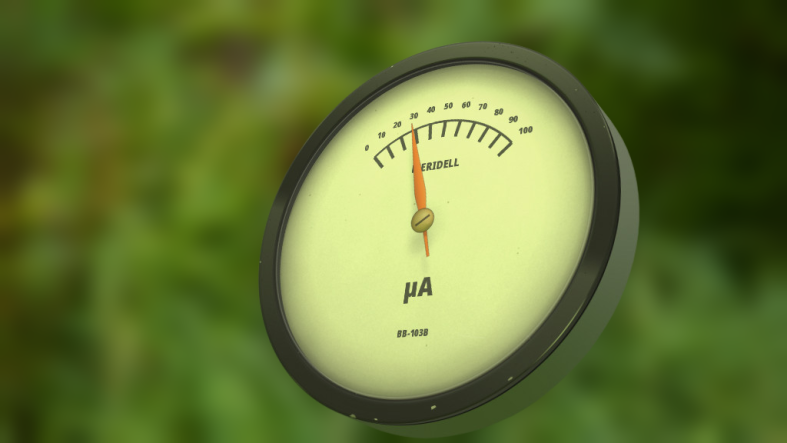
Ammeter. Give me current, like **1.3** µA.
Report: **30** µA
